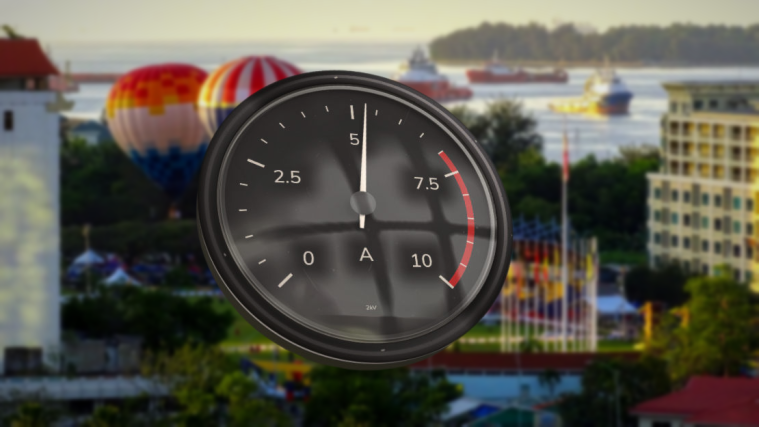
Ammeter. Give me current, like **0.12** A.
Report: **5.25** A
